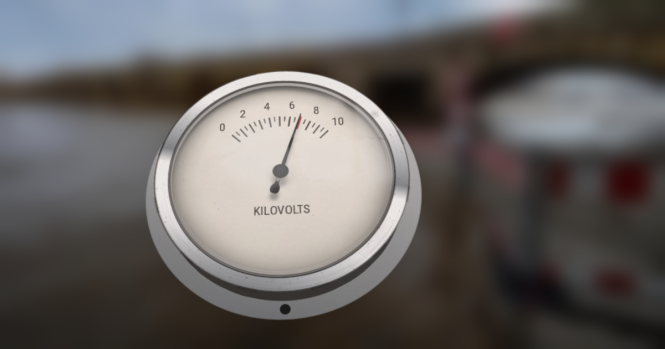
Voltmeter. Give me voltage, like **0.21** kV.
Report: **7** kV
